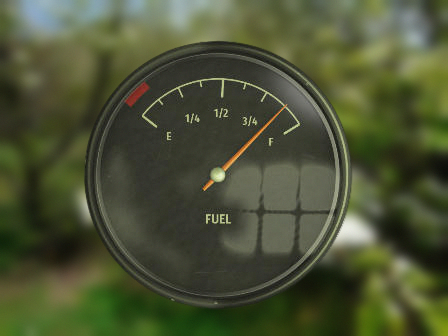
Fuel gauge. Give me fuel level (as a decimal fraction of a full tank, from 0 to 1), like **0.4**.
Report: **0.875**
